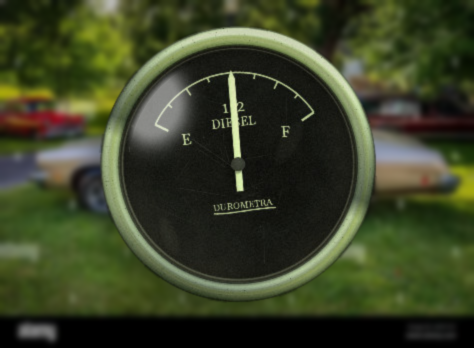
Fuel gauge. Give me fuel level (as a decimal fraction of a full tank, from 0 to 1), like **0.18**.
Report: **0.5**
